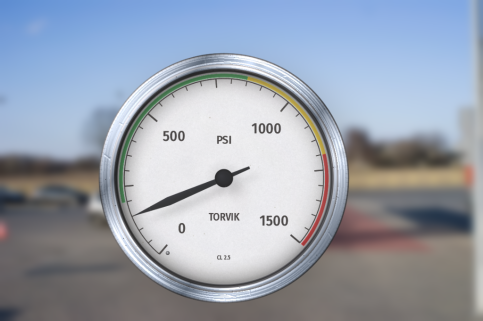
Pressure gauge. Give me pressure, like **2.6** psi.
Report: **150** psi
